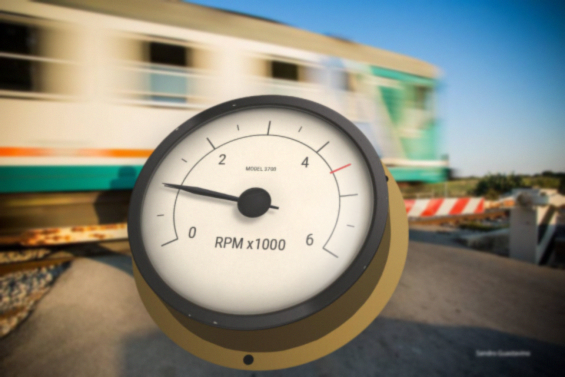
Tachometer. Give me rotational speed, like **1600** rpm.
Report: **1000** rpm
